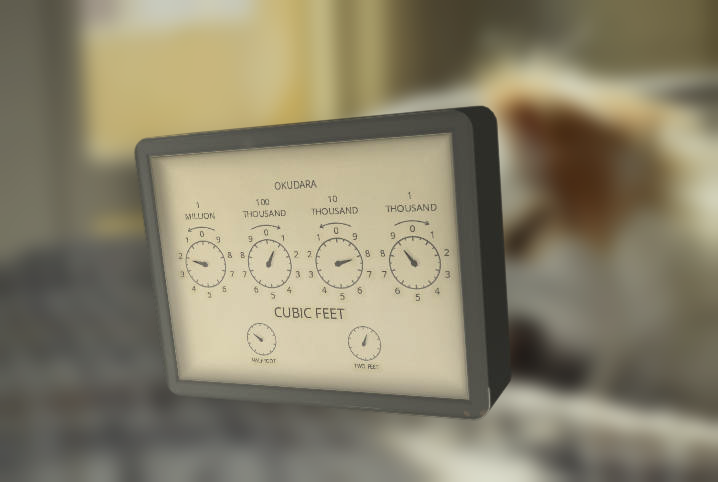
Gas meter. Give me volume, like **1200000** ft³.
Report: **207900** ft³
